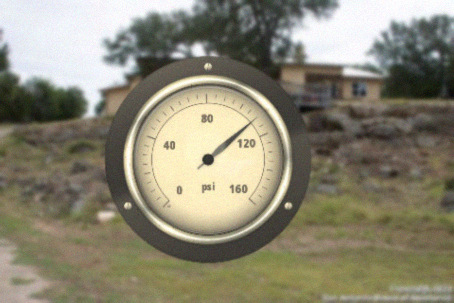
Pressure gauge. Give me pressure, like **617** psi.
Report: **110** psi
